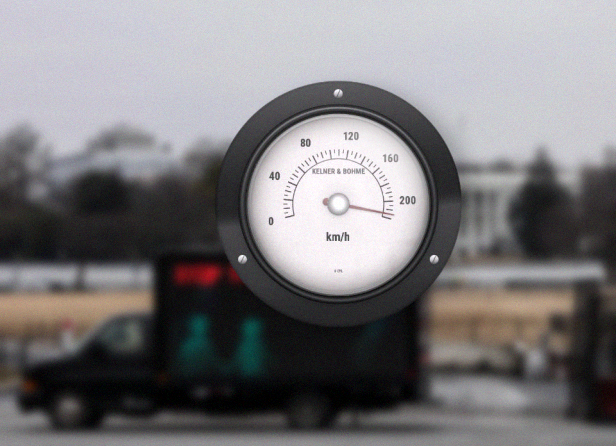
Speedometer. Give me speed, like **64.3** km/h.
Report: **215** km/h
